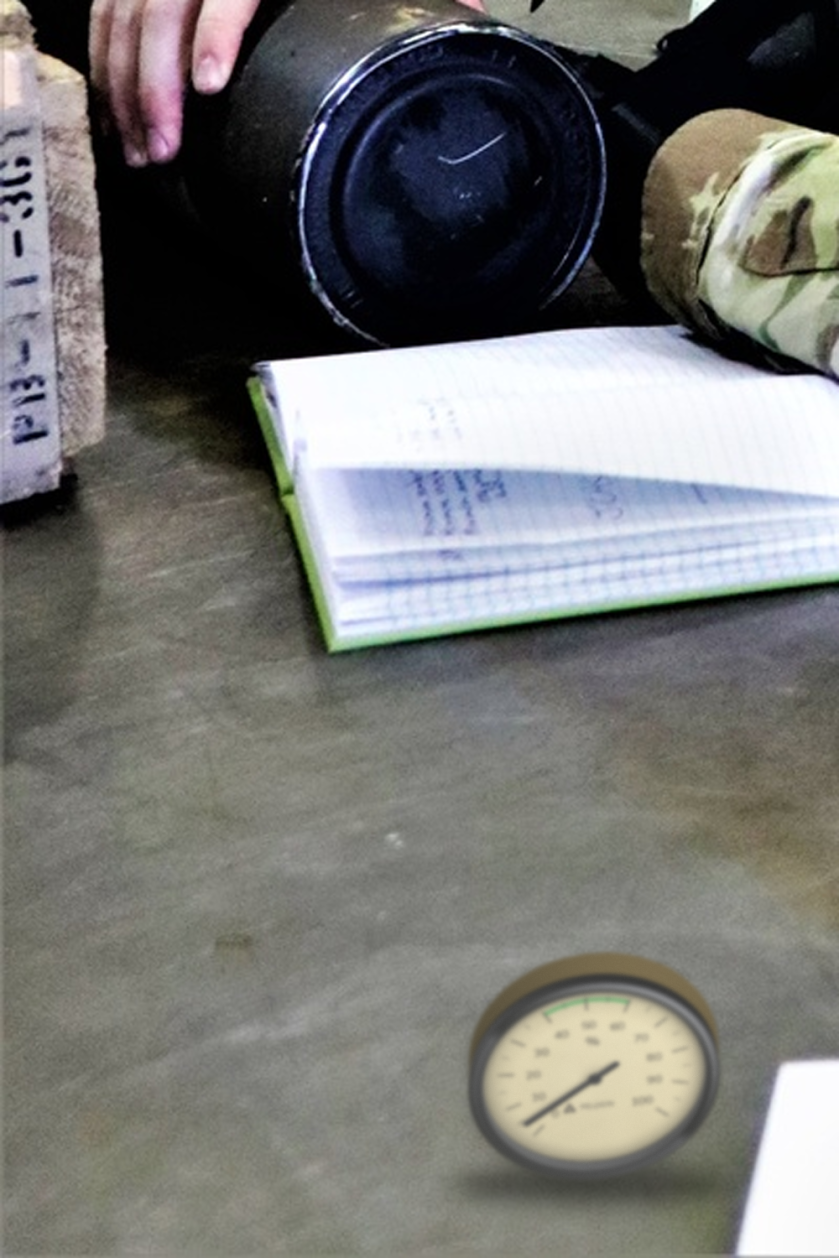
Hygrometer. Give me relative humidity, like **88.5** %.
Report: **5** %
